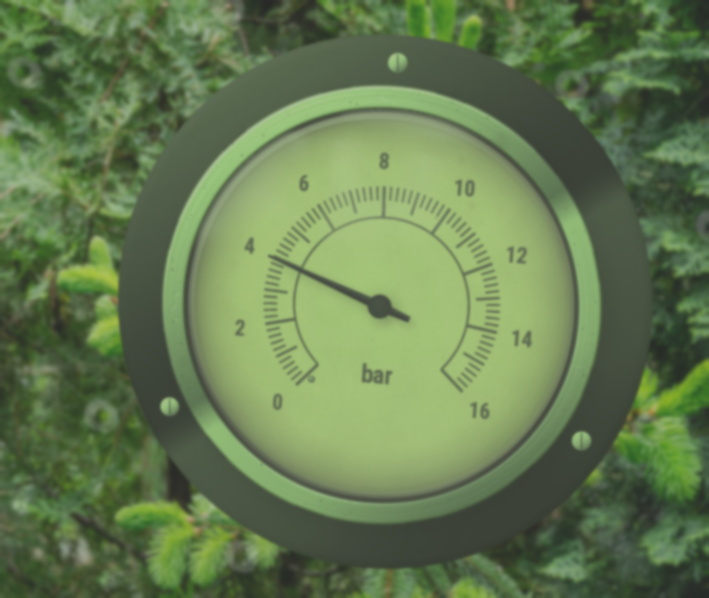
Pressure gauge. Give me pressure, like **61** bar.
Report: **4** bar
